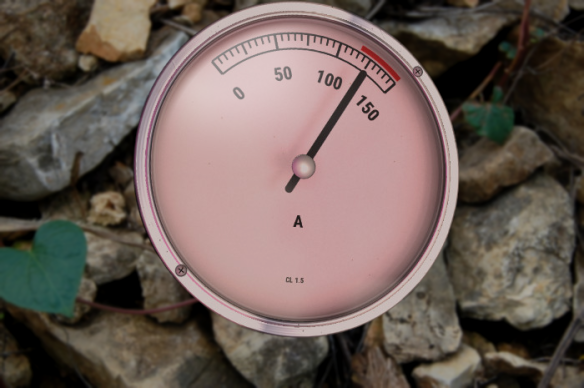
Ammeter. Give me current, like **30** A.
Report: **125** A
